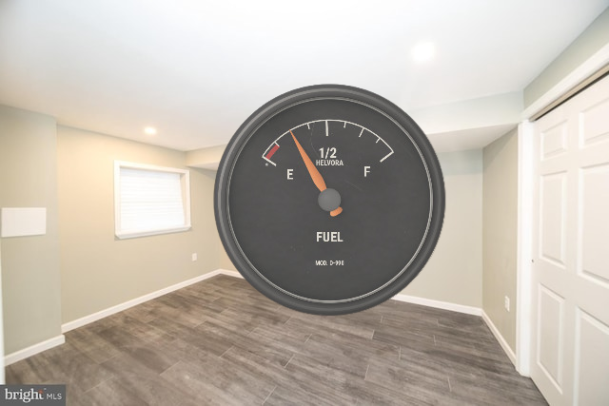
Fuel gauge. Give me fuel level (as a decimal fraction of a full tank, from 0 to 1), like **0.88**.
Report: **0.25**
